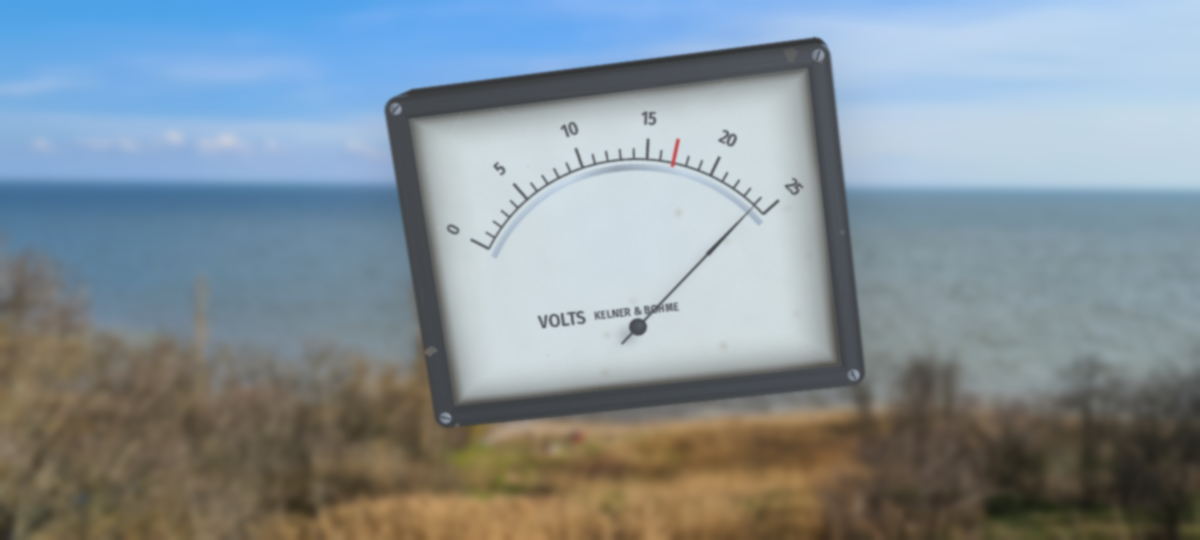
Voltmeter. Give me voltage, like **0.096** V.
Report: **24** V
